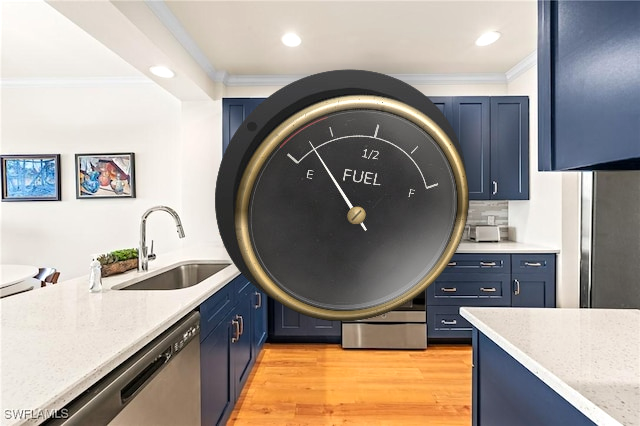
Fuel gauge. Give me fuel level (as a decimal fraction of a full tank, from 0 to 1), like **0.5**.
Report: **0.125**
